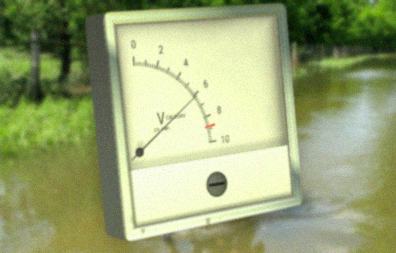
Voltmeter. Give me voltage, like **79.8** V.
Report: **6** V
